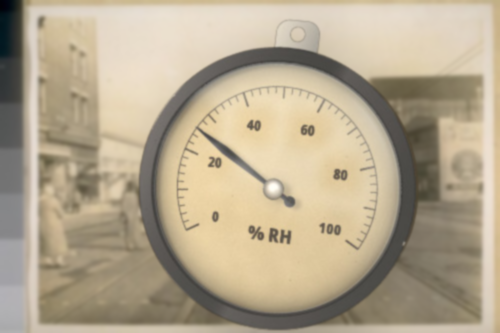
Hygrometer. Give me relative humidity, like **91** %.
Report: **26** %
